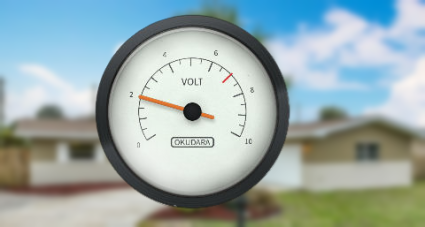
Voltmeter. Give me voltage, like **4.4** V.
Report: **2** V
